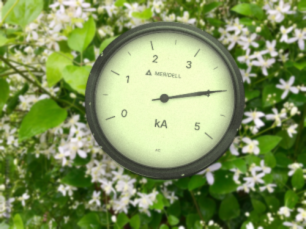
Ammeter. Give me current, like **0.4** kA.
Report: **4** kA
